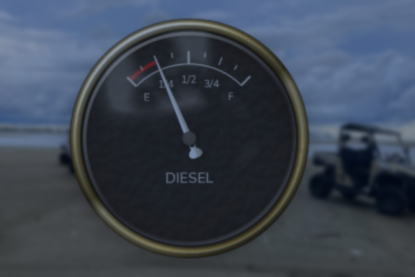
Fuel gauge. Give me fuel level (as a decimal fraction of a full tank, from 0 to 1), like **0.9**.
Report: **0.25**
